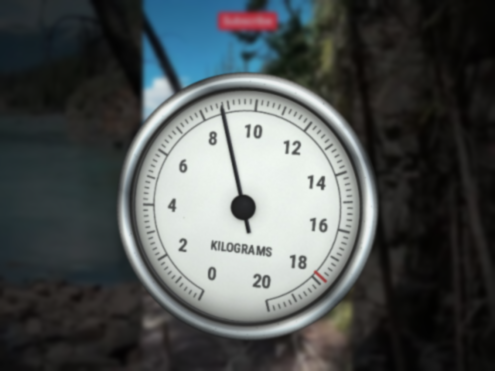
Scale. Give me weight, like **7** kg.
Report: **8.8** kg
